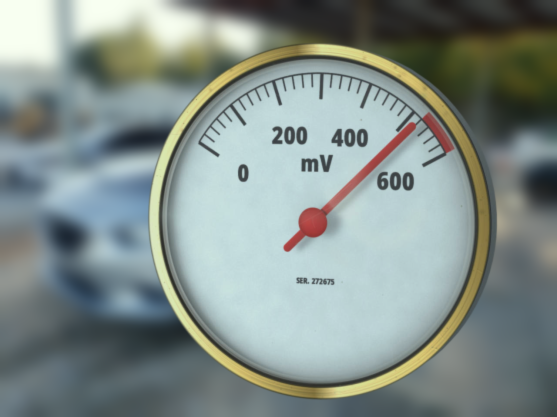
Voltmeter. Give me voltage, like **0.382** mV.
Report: **520** mV
